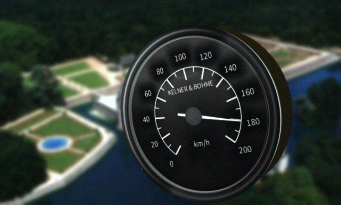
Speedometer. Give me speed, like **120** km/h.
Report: **180** km/h
